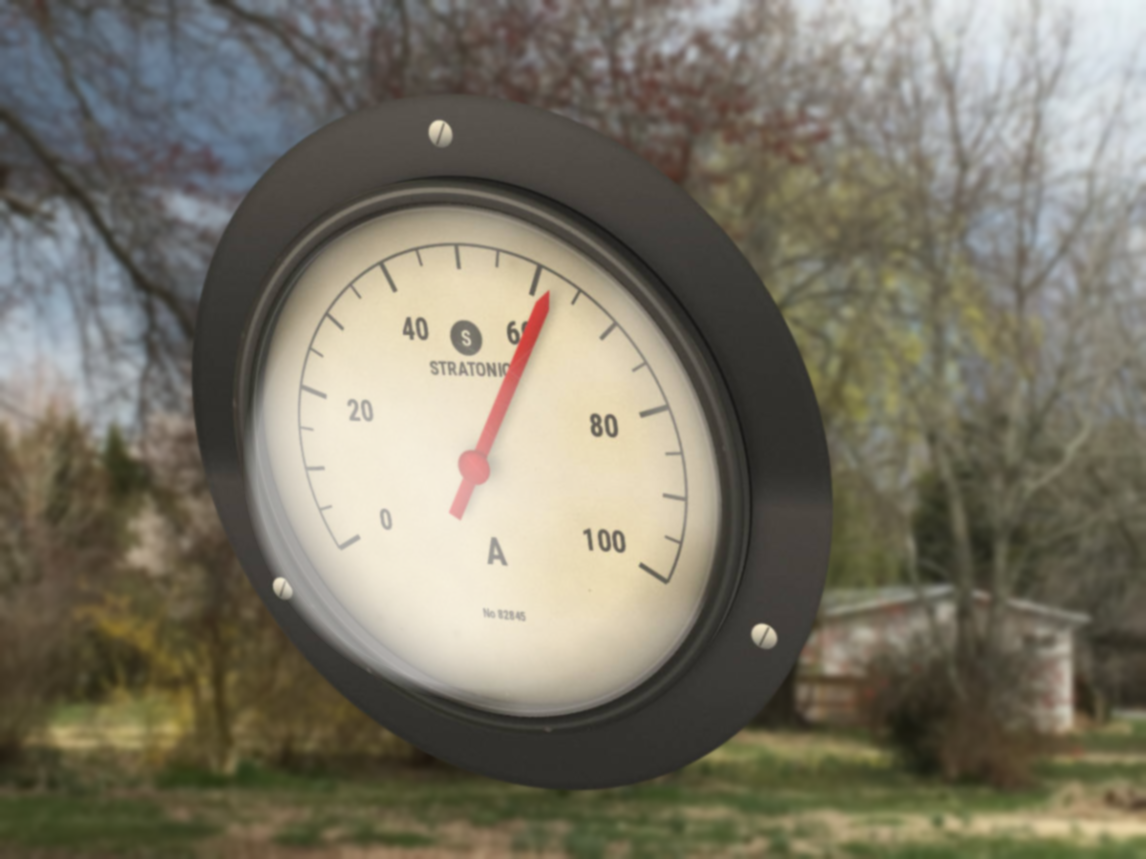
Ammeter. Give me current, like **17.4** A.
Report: **62.5** A
